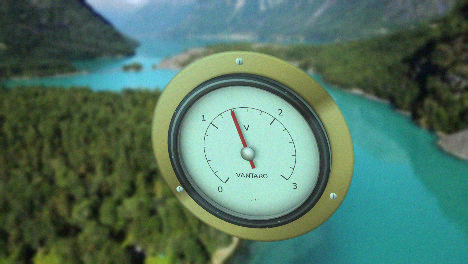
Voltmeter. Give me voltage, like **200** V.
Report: **1.4** V
